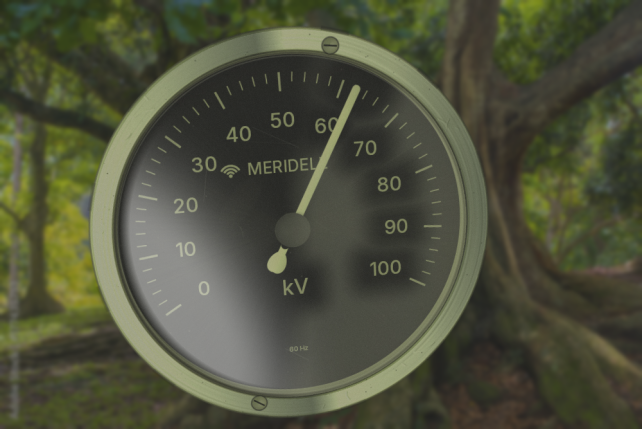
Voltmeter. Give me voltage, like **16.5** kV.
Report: **62** kV
